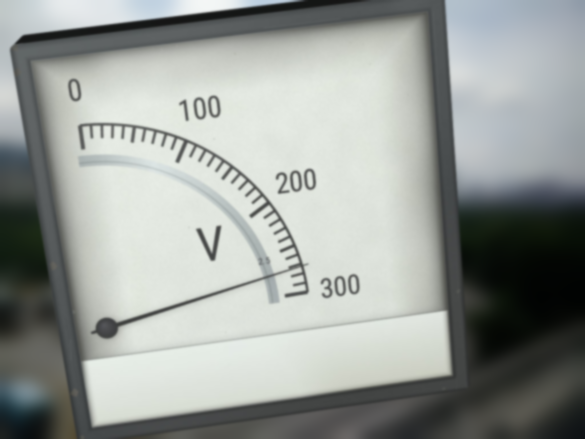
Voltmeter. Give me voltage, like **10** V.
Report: **270** V
